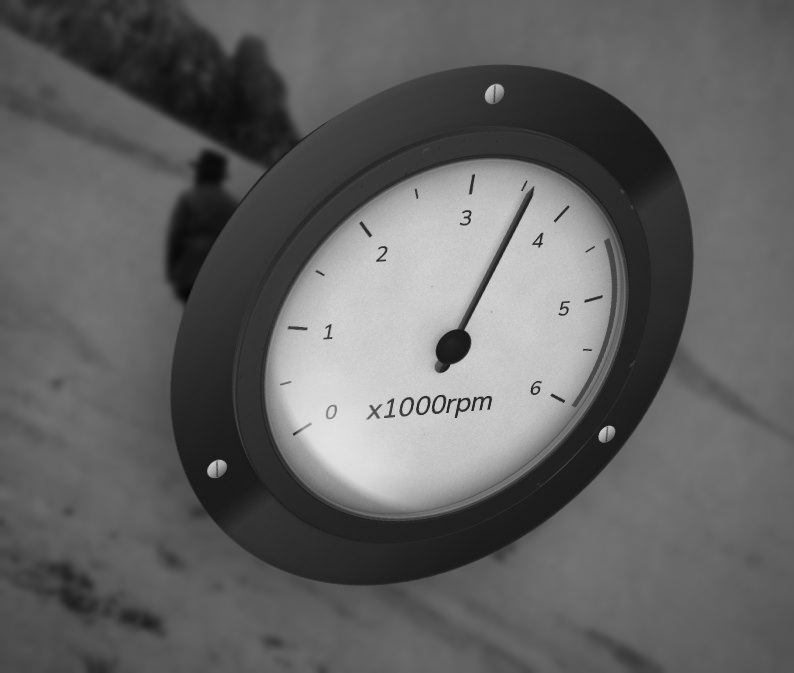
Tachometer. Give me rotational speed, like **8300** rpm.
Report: **3500** rpm
